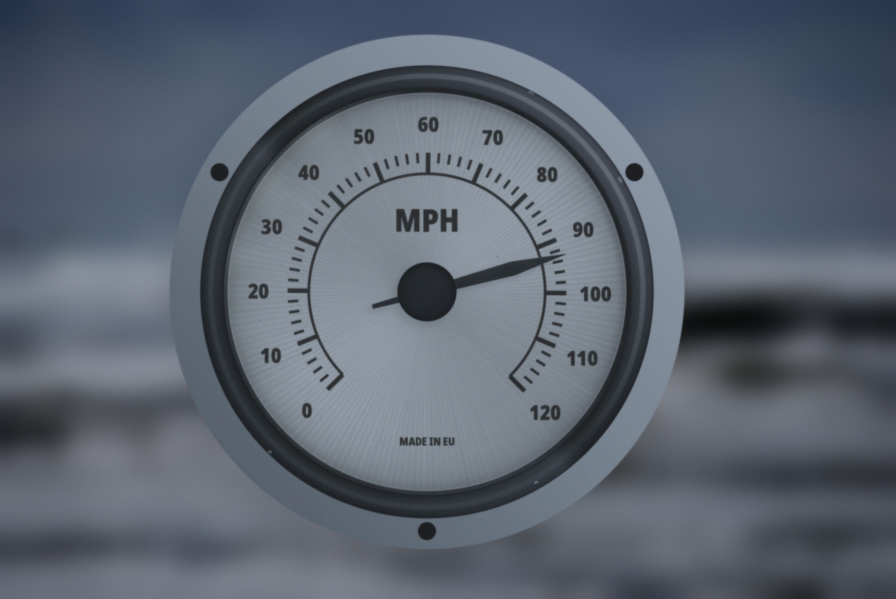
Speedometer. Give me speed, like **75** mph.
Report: **93** mph
